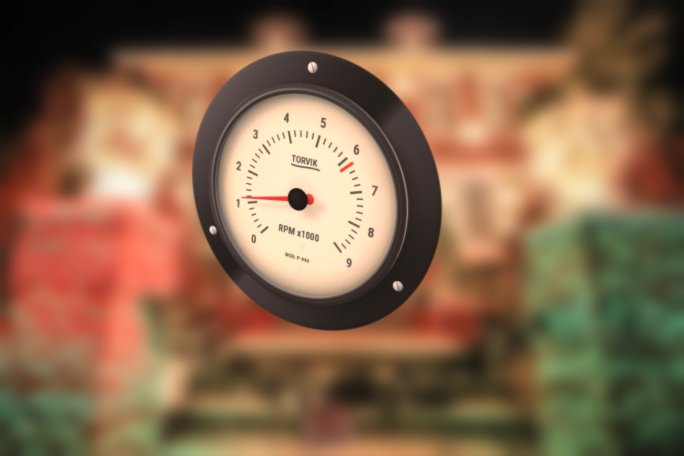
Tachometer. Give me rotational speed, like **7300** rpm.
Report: **1200** rpm
